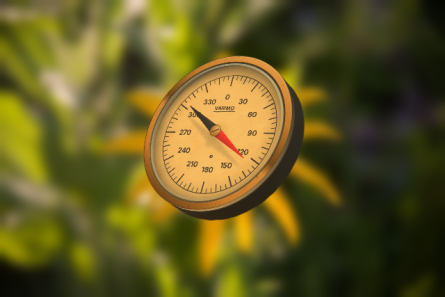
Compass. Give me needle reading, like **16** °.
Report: **125** °
